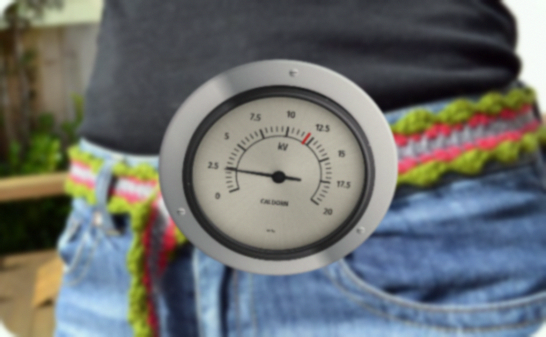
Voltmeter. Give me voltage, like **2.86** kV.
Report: **2.5** kV
